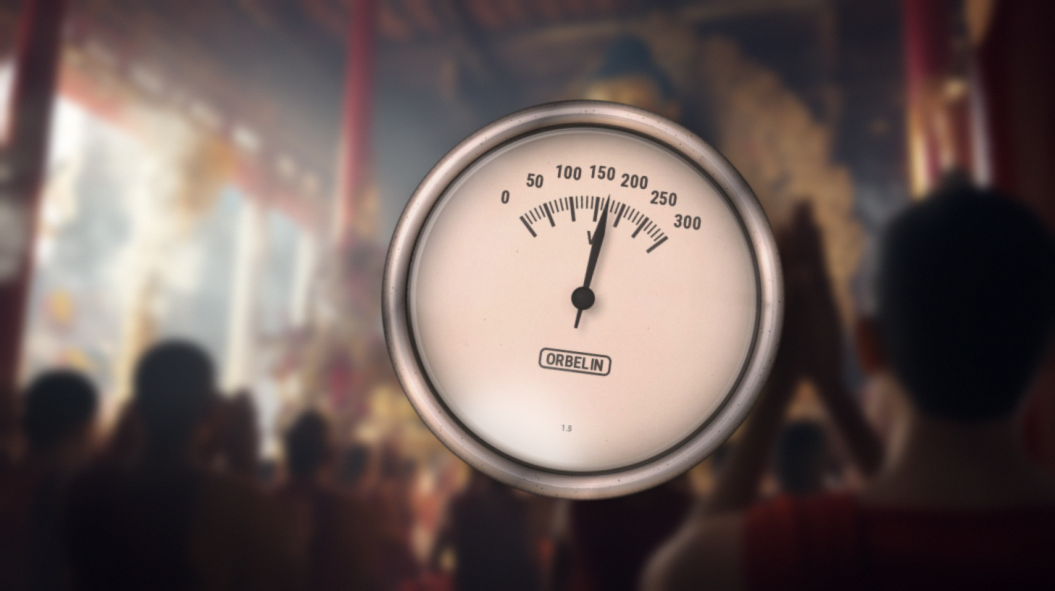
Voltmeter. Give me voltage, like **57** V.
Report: **170** V
